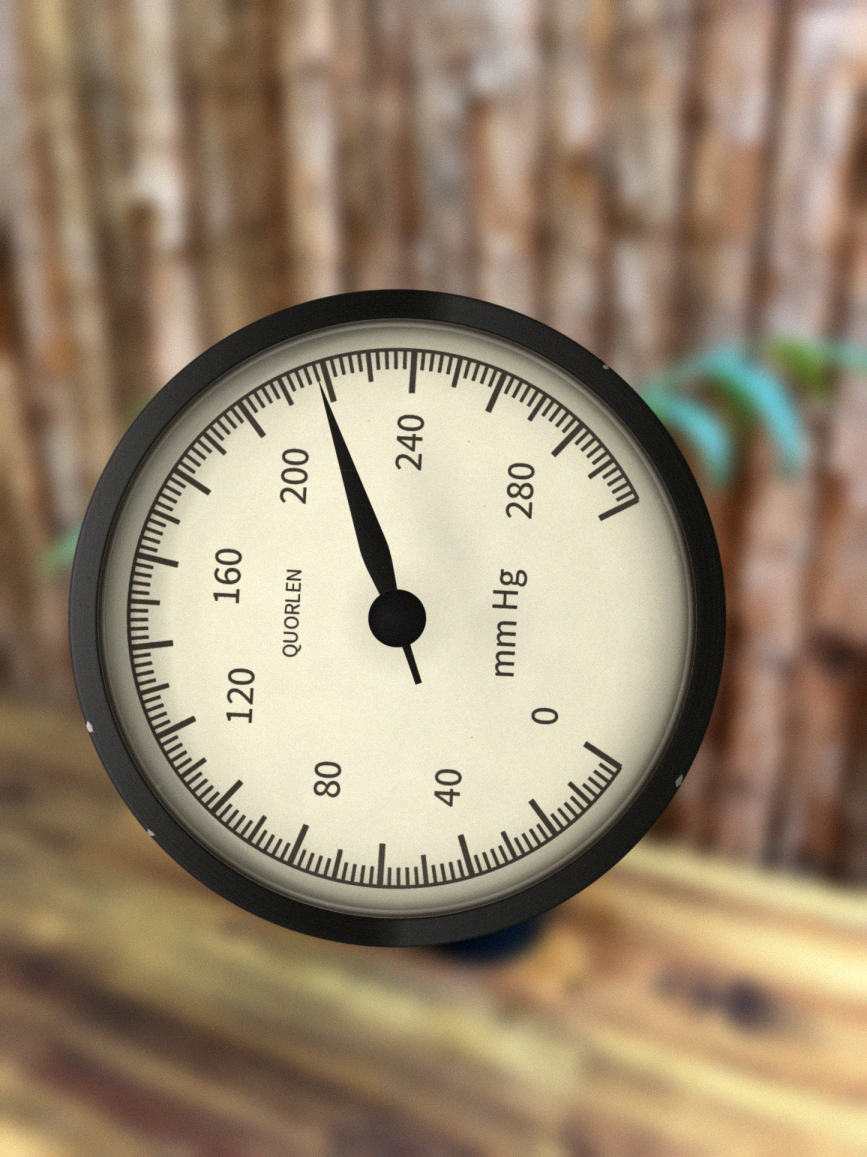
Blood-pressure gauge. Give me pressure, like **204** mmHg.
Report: **218** mmHg
